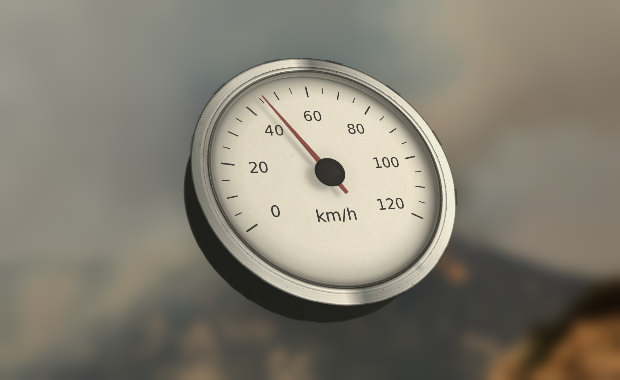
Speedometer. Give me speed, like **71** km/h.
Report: **45** km/h
